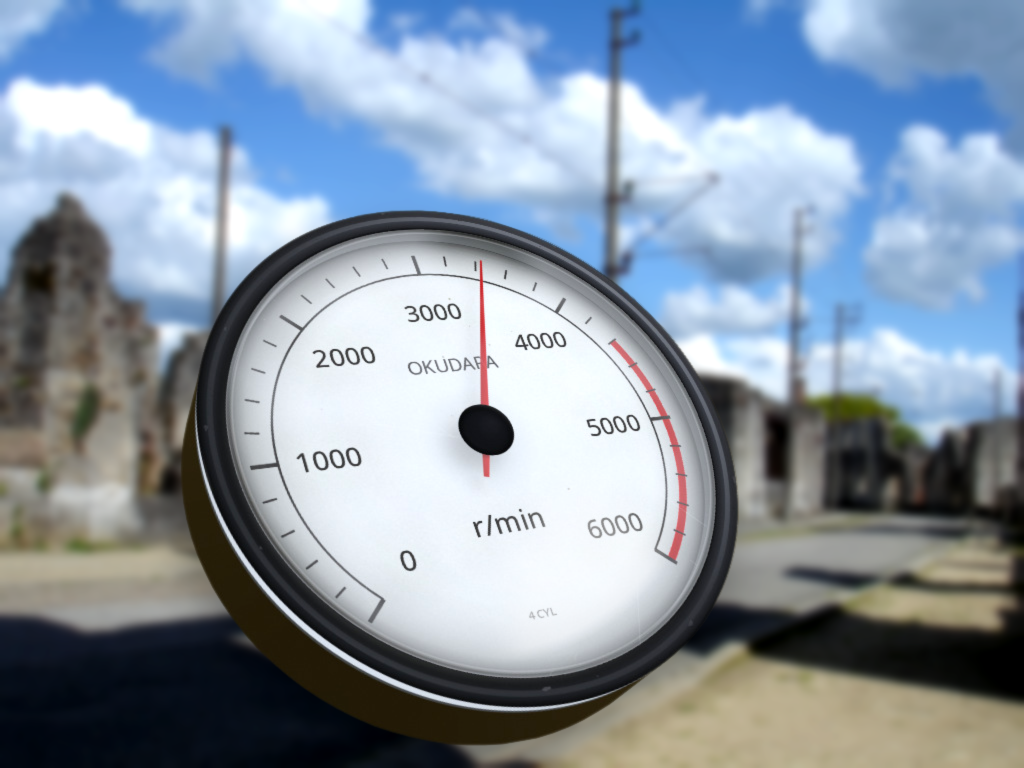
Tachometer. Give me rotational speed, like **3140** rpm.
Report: **3400** rpm
